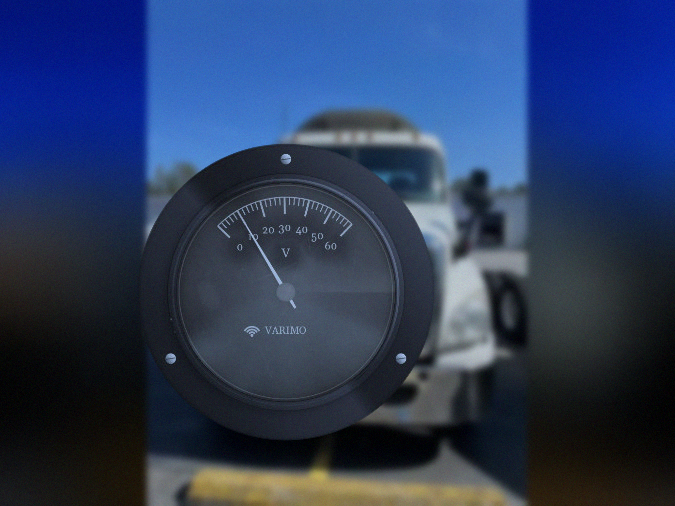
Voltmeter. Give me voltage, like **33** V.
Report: **10** V
